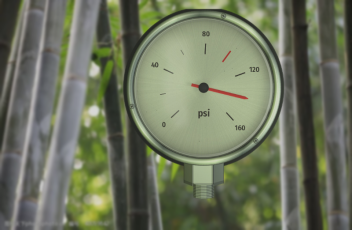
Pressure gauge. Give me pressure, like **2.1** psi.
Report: **140** psi
